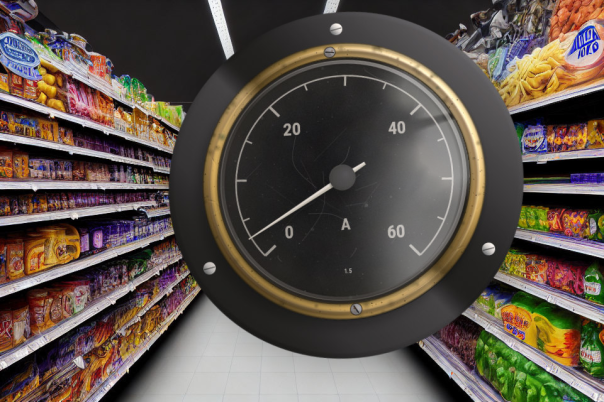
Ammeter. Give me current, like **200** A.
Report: **2.5** A
